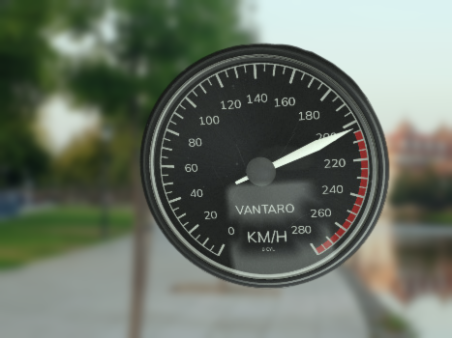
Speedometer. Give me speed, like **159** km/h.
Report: **202.5** km/h
